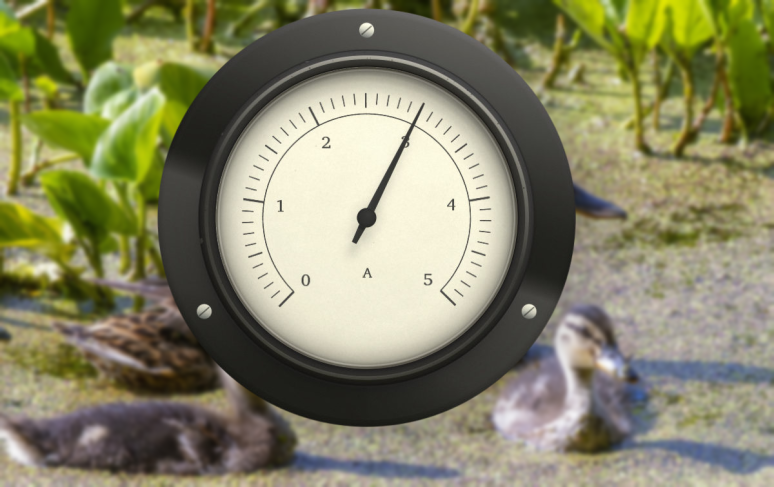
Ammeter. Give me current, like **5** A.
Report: **3** A
